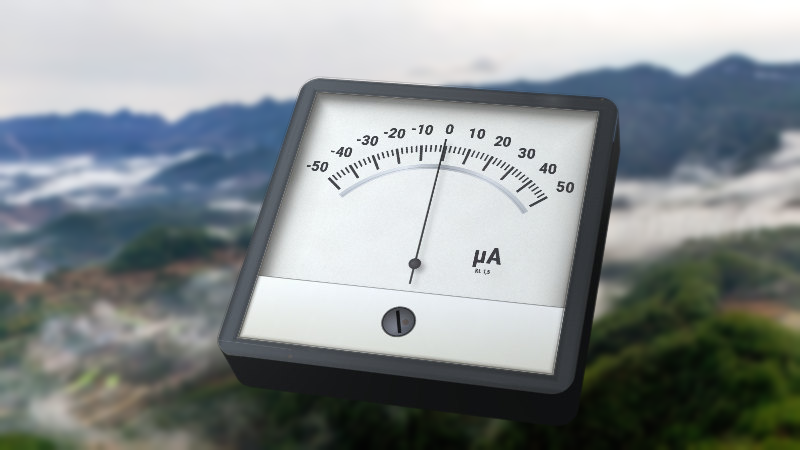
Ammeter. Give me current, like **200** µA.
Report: **0** µA
